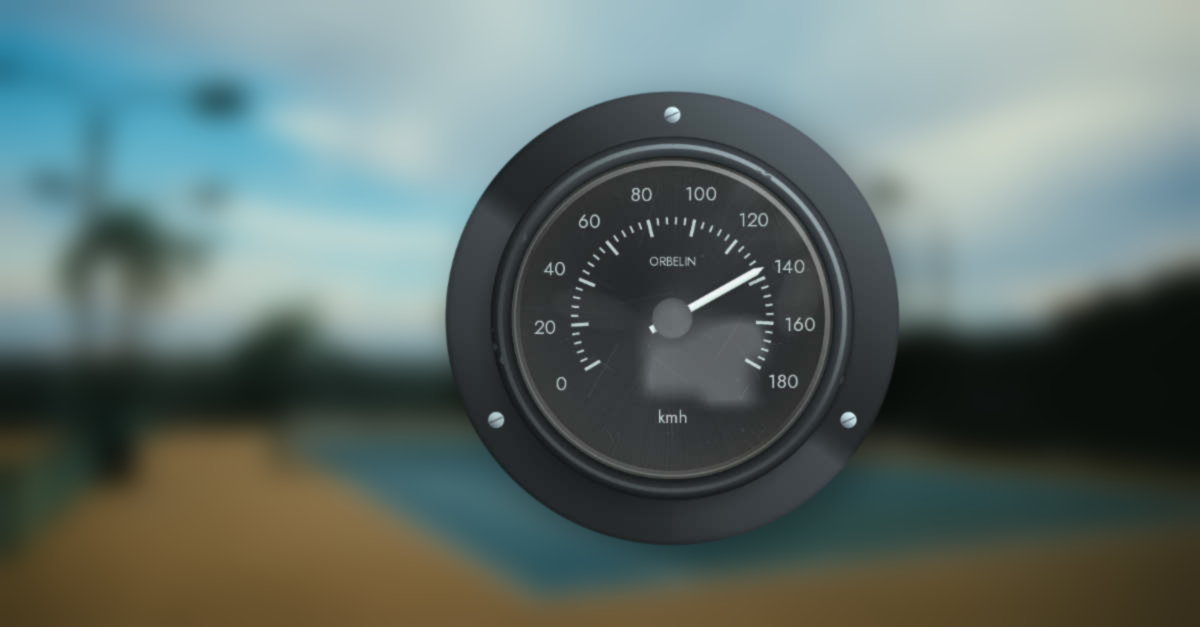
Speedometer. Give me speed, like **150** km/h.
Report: **136** km/h
